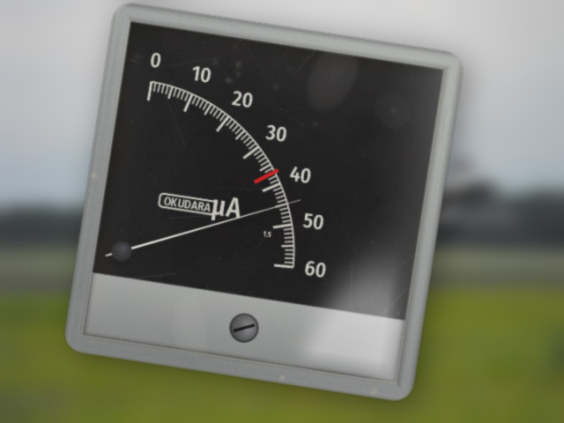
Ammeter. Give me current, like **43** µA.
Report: **45** µA
